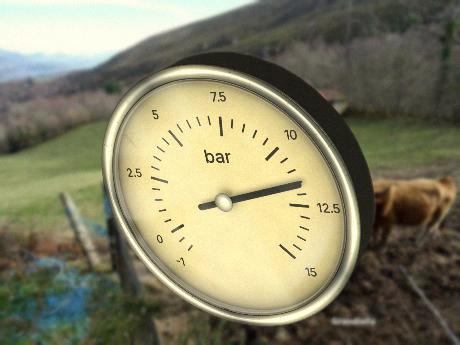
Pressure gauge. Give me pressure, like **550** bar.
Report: **11.5** bar
